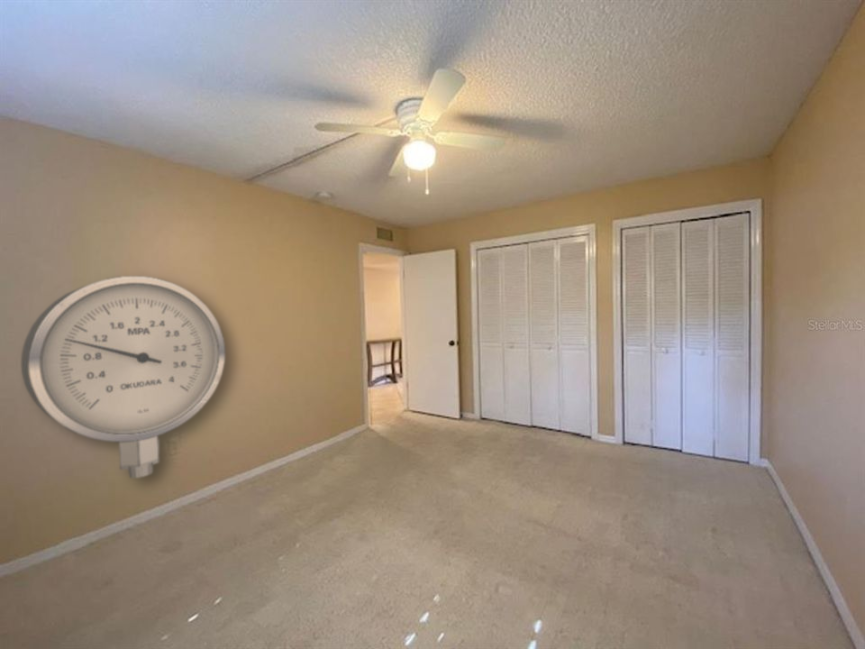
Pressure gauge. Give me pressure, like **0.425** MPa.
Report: **1** MPa
